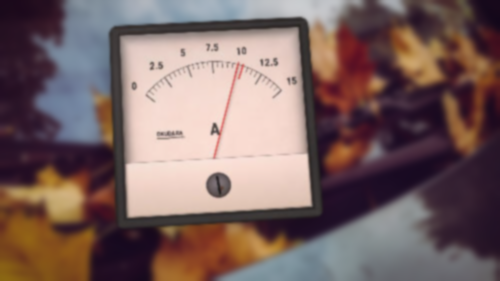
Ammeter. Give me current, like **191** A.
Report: **10** A
